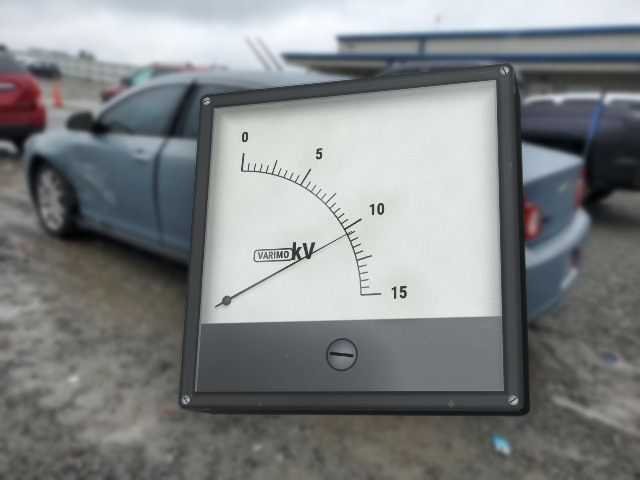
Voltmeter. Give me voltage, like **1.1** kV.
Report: **10.5** kV
